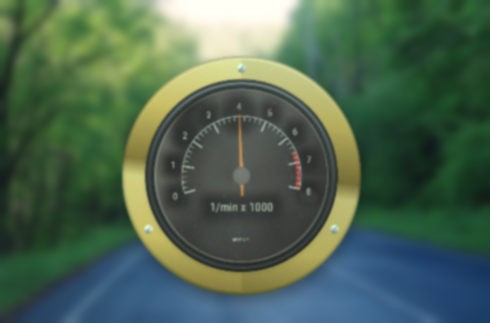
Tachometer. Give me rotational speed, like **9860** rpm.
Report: **4000** rpm
